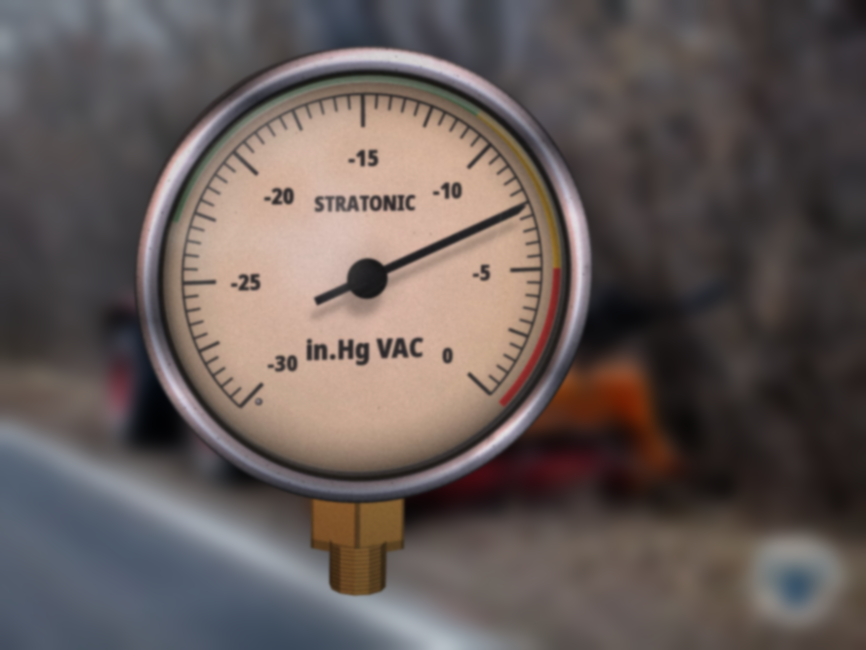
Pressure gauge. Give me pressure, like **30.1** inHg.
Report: **-7.5** inHg
